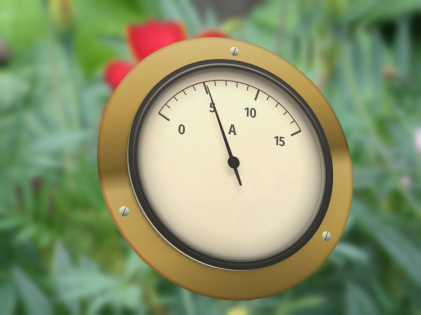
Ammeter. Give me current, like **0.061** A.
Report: **5** A
